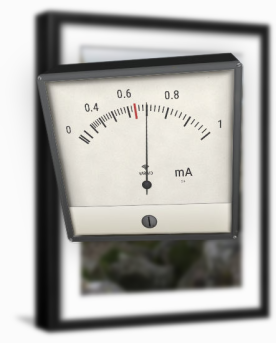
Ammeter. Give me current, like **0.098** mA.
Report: **0.7** mA
